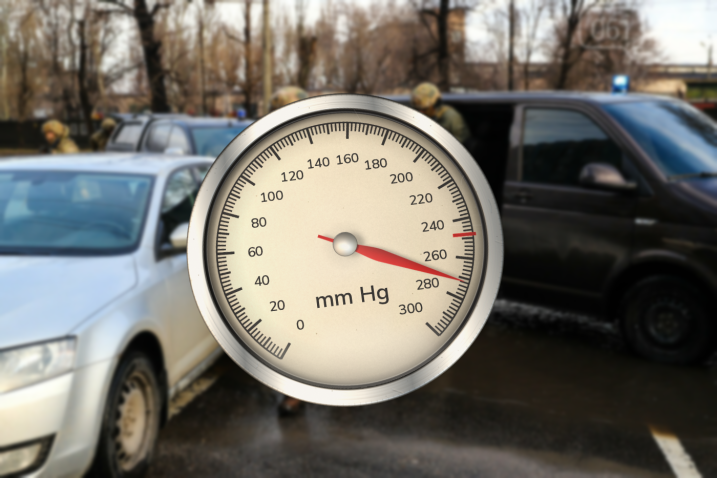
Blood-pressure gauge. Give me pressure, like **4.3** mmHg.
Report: **272** mmHg
